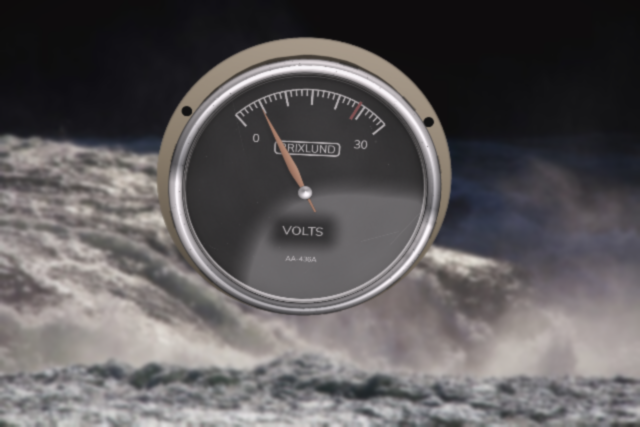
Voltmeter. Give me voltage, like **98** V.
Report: **5** V
